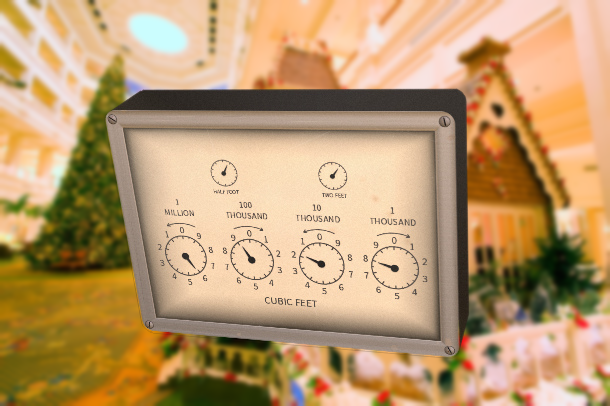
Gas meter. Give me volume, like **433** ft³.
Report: **591800** ft³
